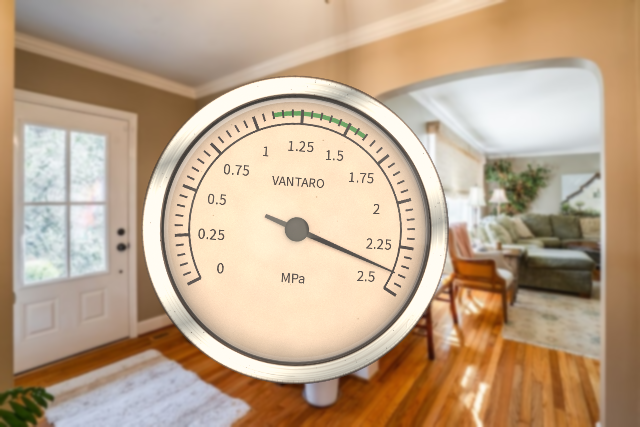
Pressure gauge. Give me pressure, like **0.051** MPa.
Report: **2.4** MPa
